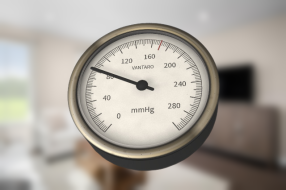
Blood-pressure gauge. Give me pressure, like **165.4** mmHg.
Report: **80** mmHg
